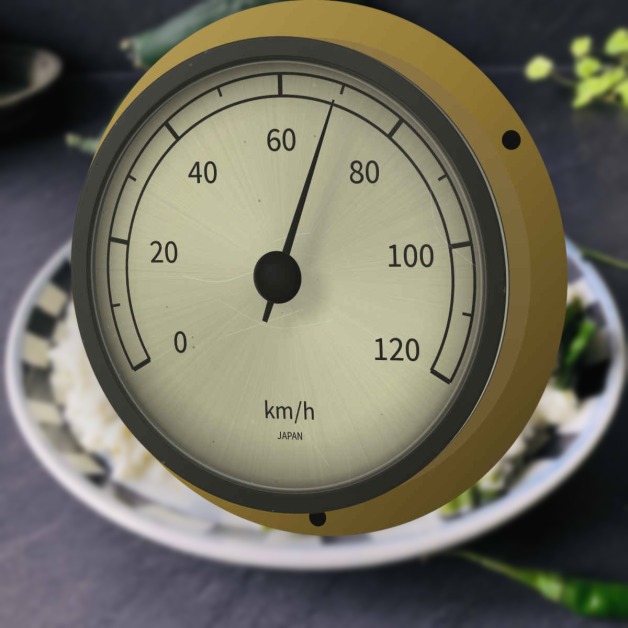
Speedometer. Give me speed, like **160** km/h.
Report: **70** km/h
